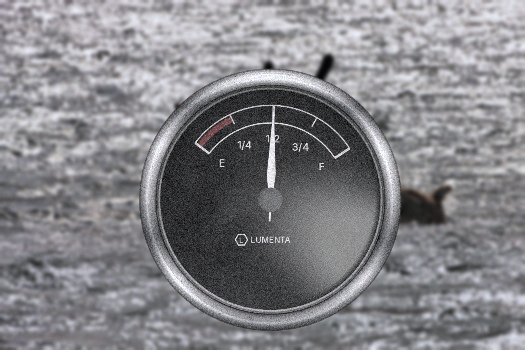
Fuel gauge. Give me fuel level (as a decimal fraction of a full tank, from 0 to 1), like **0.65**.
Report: **0.5**
